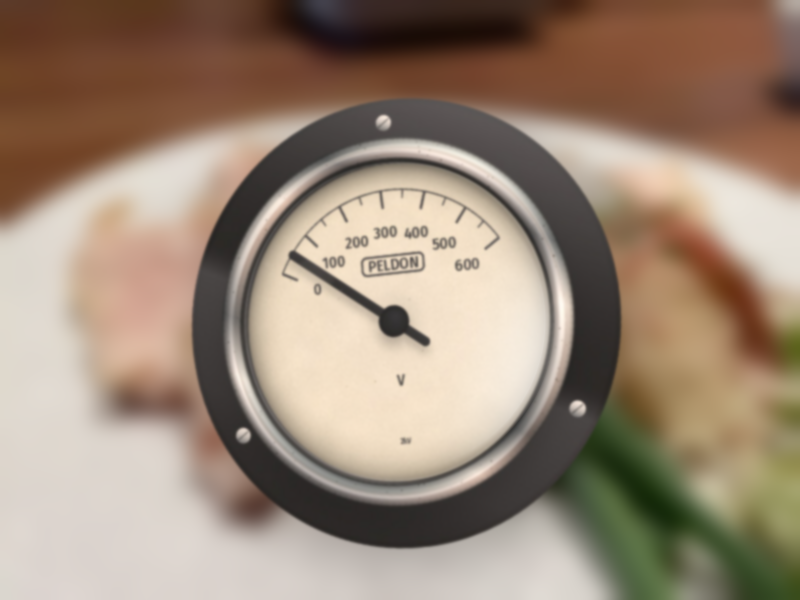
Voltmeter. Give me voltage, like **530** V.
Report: **50** V
